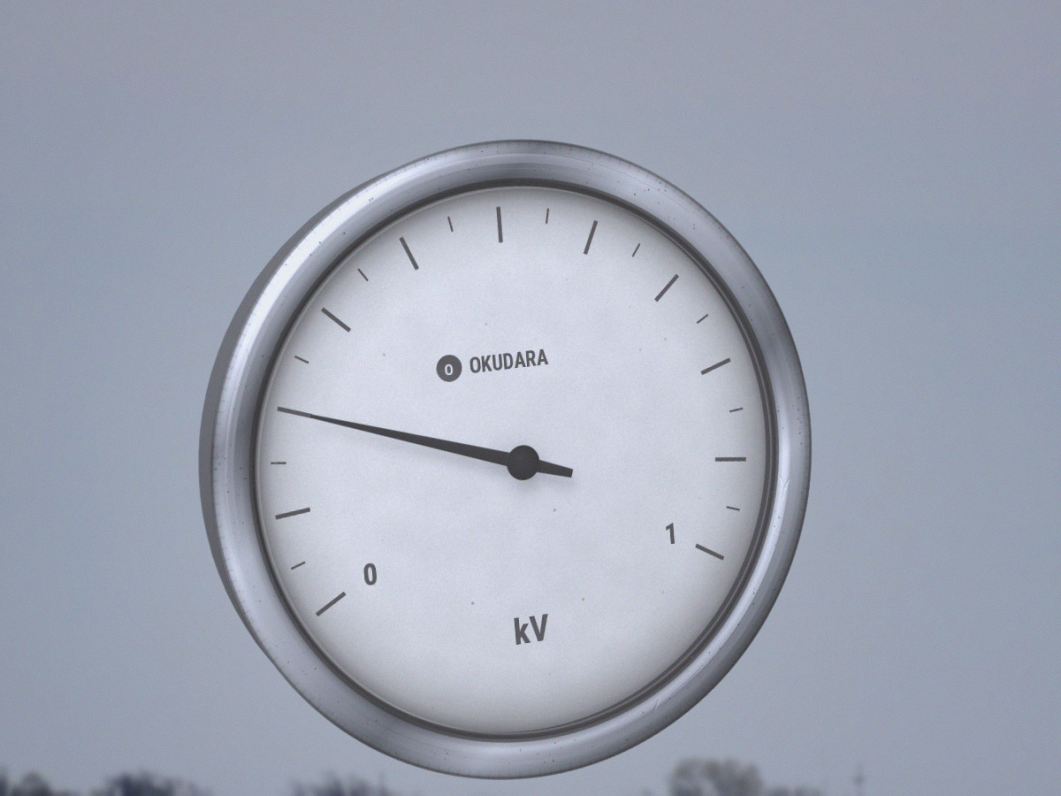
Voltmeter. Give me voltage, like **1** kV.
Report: **0.2** kV
